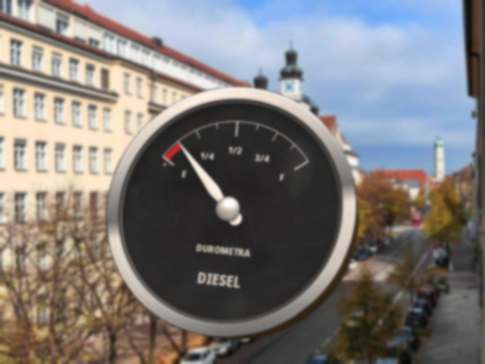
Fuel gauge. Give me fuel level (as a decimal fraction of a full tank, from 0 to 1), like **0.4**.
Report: **0.125**
